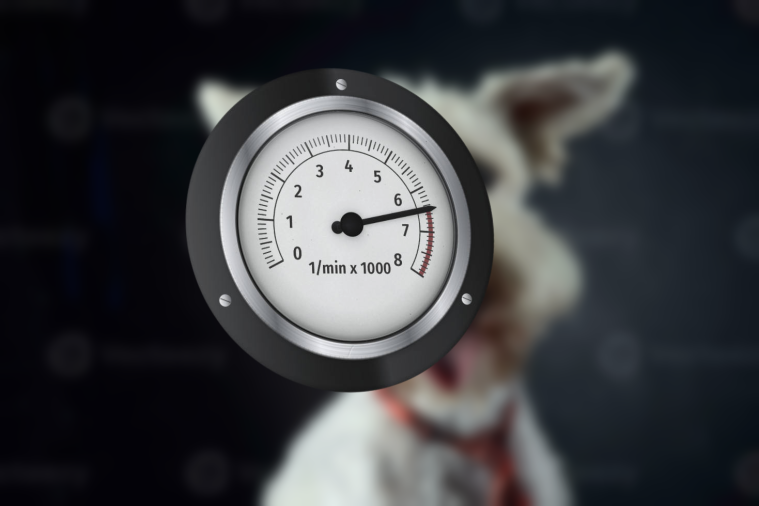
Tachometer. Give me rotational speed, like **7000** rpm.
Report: **6500** rpm
